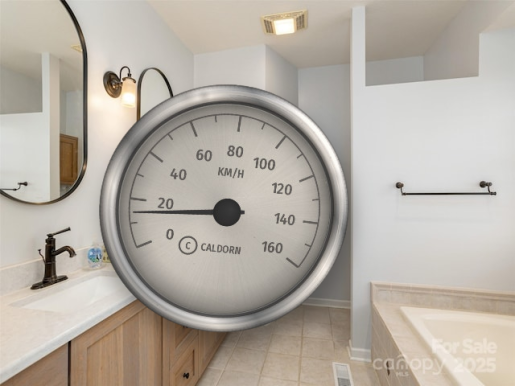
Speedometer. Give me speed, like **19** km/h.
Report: **15** km/h
